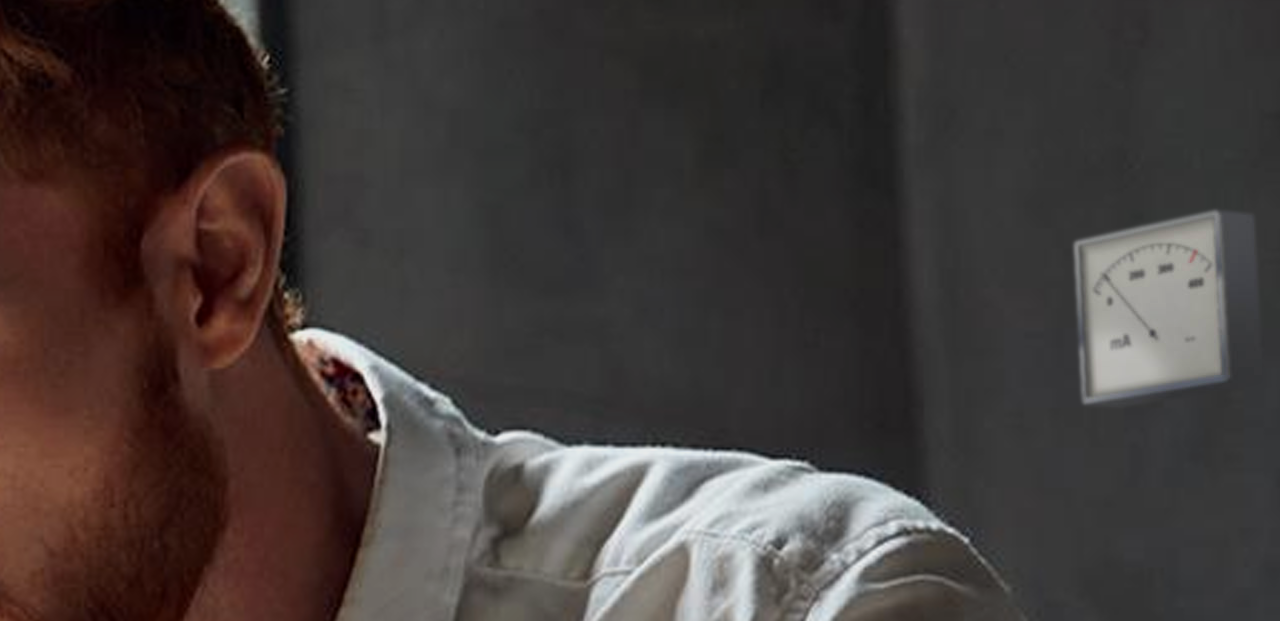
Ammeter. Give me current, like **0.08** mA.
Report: **100** mA
